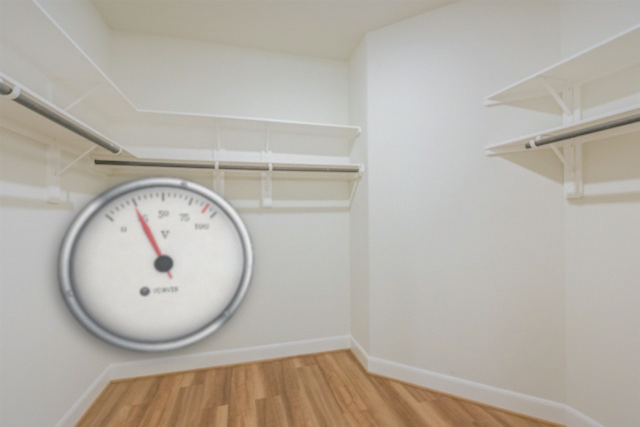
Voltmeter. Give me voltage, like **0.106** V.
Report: **25** V
